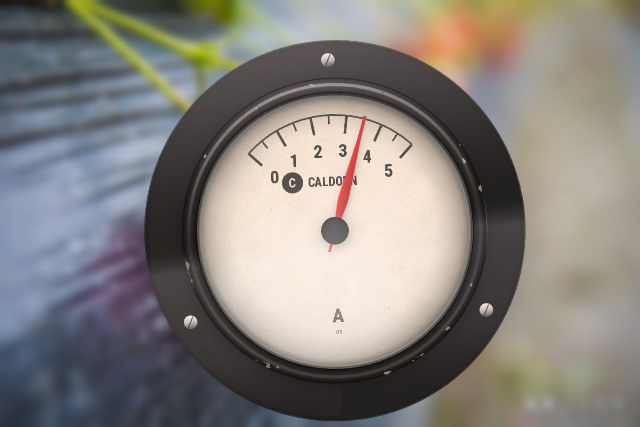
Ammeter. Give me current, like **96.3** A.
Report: **3.5** A
